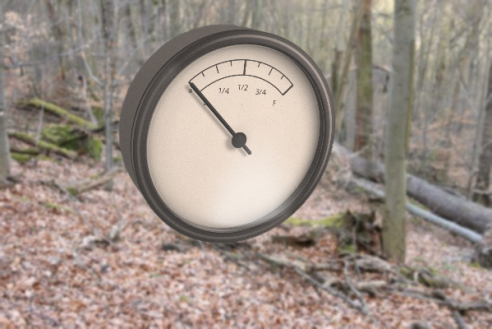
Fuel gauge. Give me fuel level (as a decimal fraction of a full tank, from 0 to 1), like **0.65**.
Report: **0**
